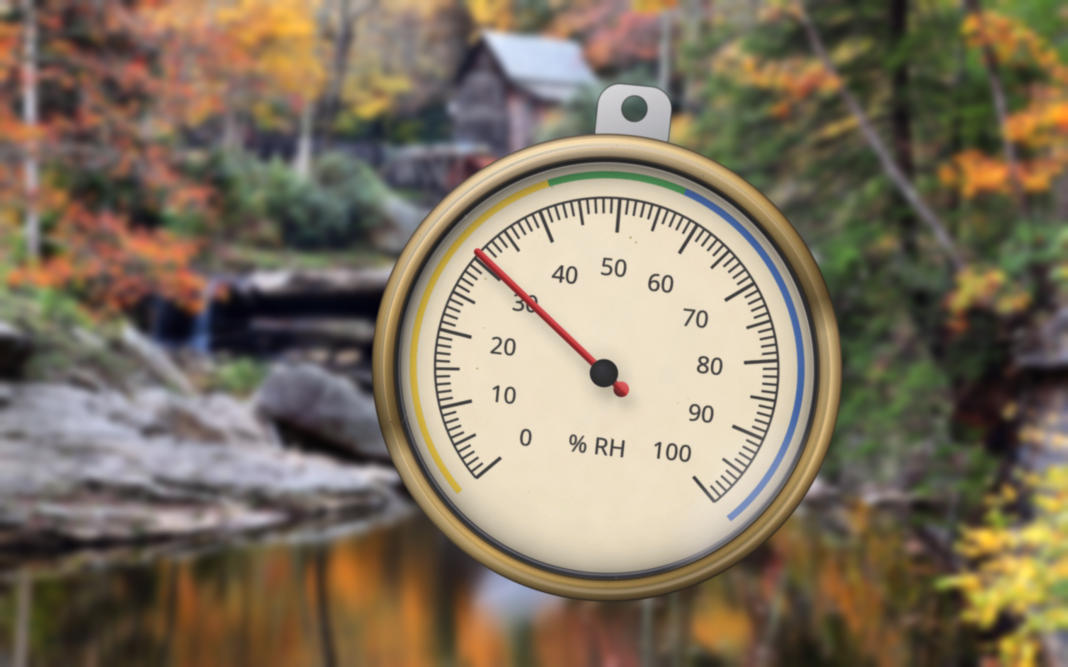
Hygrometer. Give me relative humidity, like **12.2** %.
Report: **31** %
